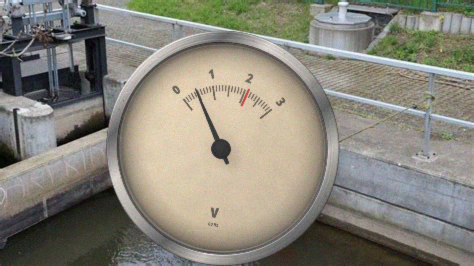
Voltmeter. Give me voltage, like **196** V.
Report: **0.5** V
